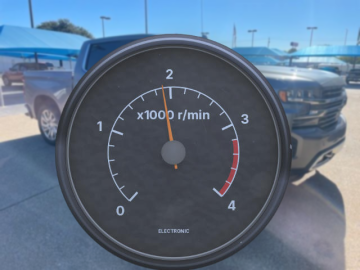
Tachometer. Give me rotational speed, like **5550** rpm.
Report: **1900** rpm
